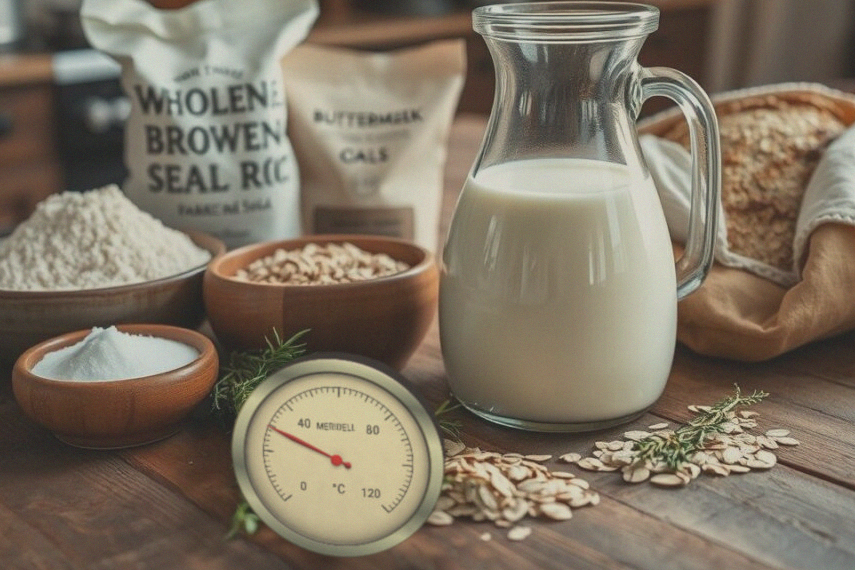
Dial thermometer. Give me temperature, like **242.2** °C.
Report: **30** °C
